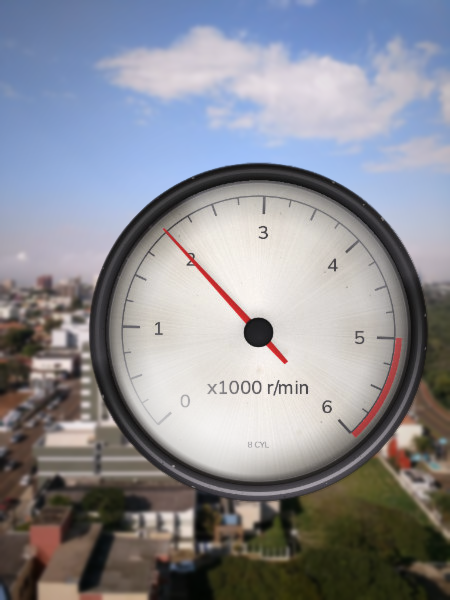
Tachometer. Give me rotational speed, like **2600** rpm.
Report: **2000** rpm
